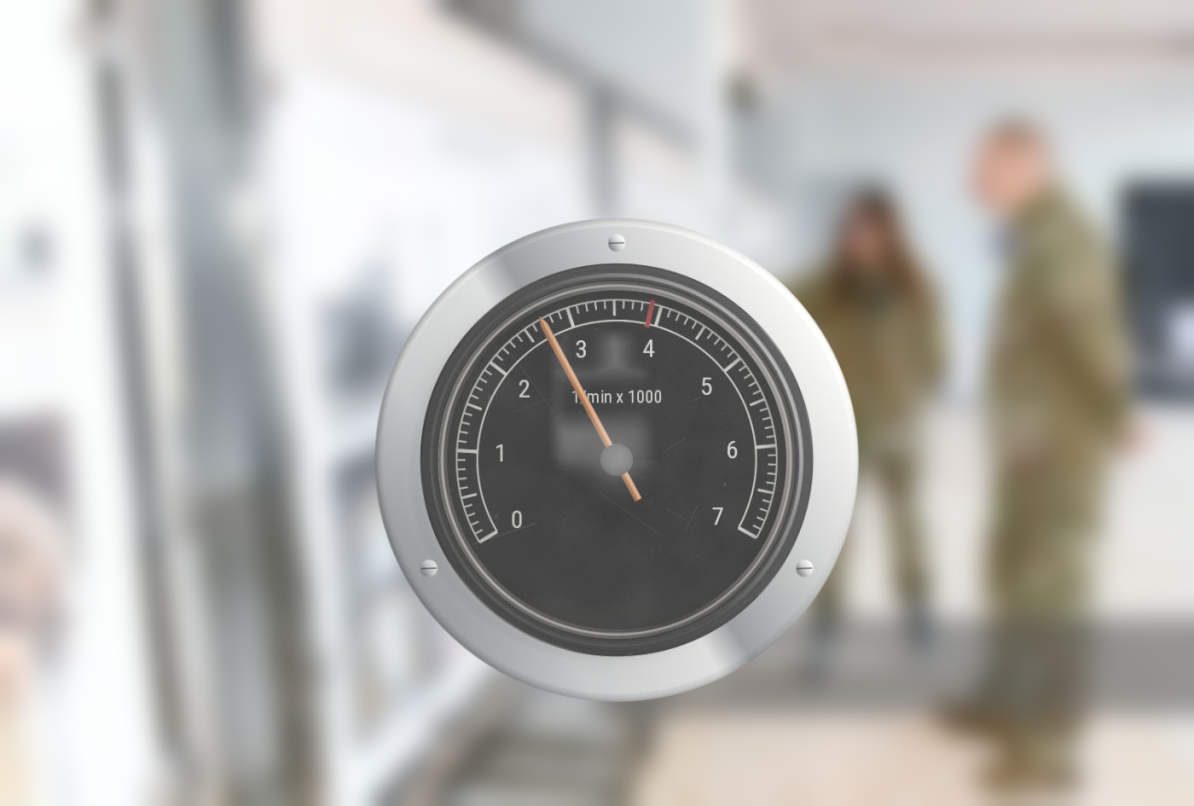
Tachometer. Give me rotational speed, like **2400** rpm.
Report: **2700** rpm
